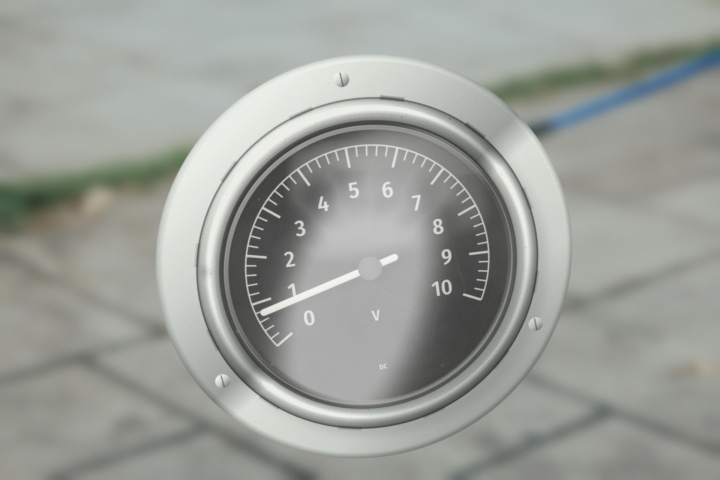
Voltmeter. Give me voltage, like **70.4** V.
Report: **0.8** V
